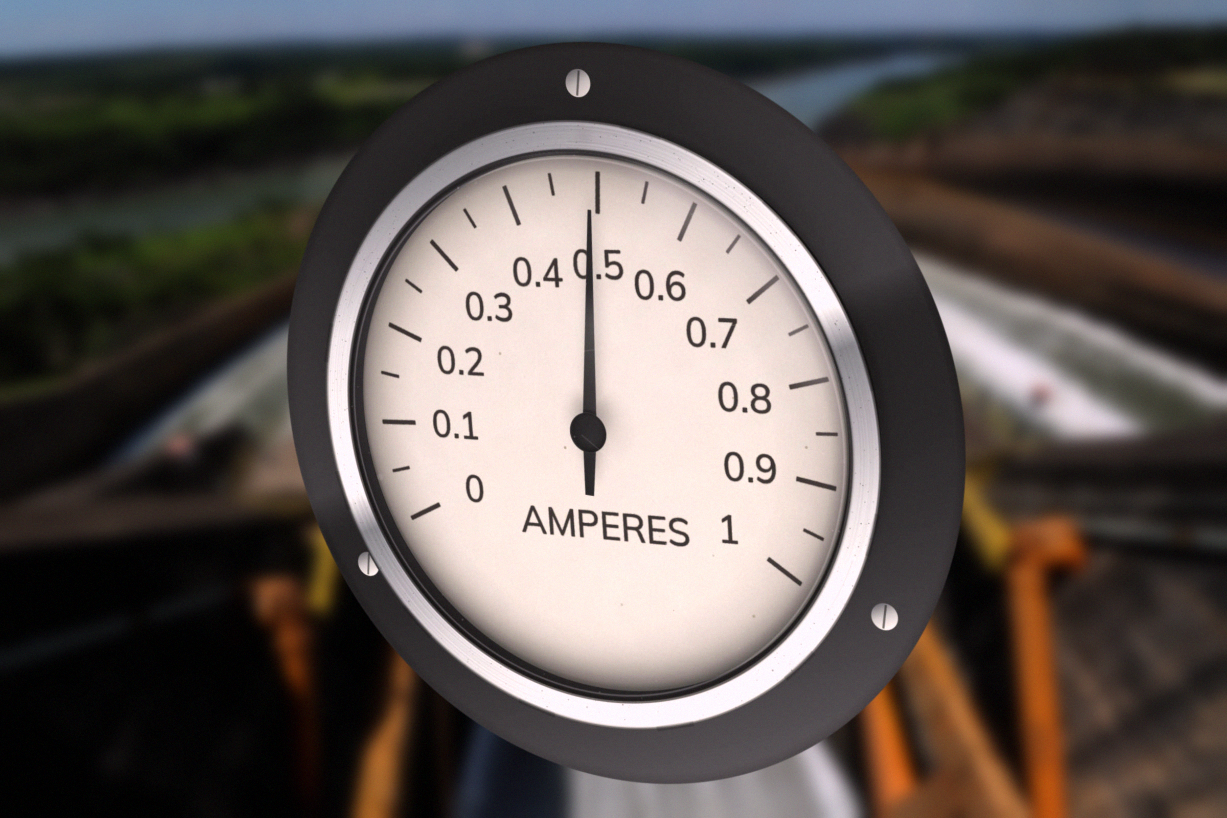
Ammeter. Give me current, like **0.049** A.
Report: **0.5** A
